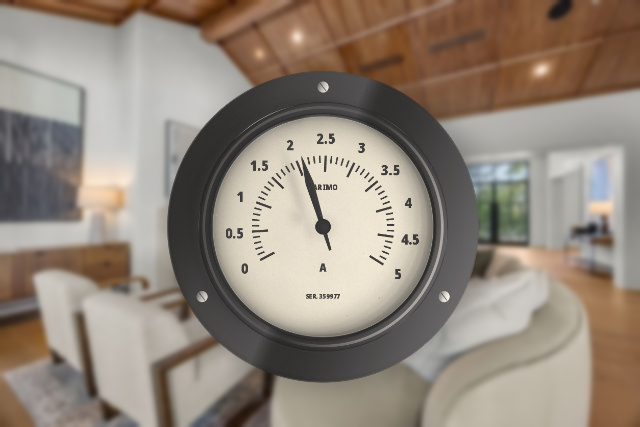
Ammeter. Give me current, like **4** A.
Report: **2.1** A
